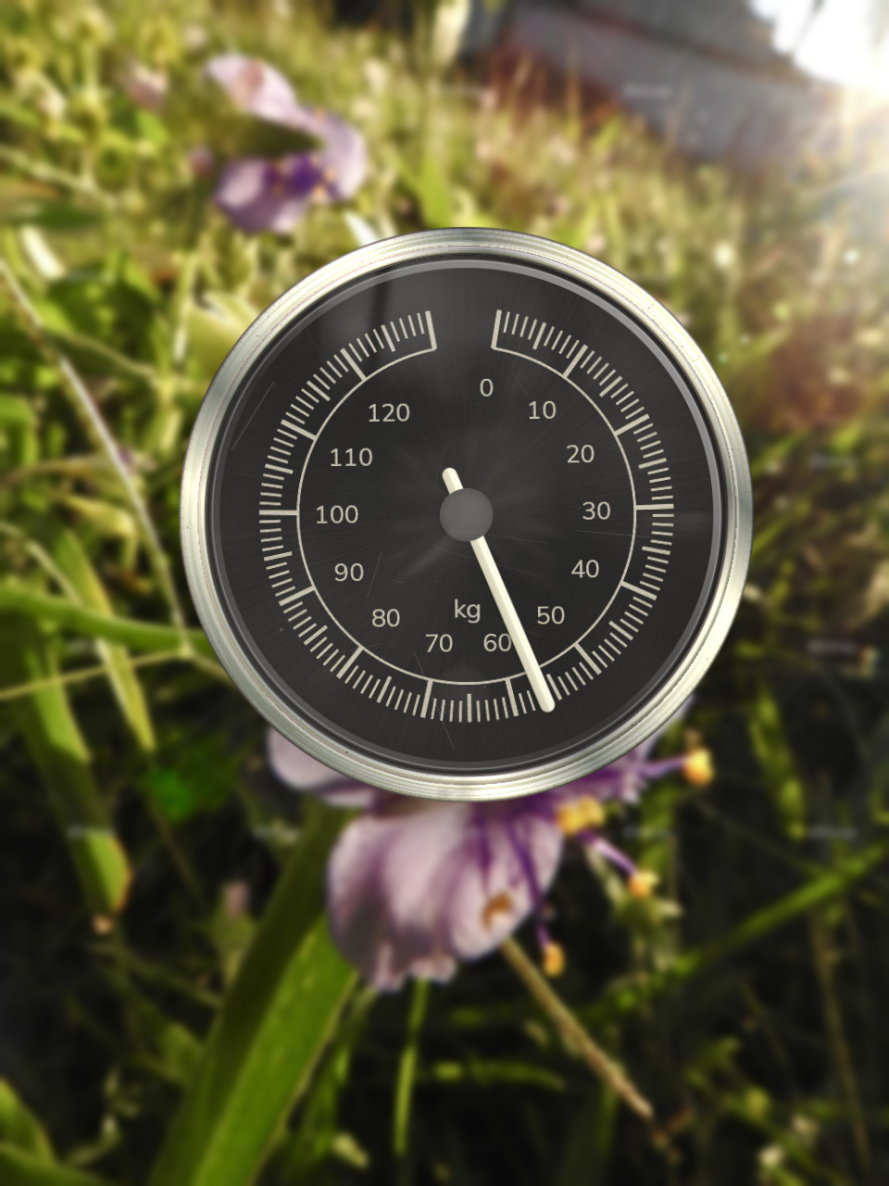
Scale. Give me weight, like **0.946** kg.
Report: **56.5** kg
